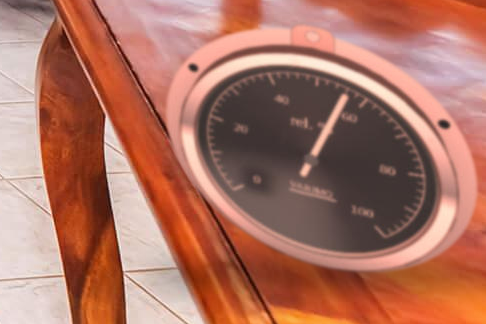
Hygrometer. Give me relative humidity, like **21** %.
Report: **56** %
